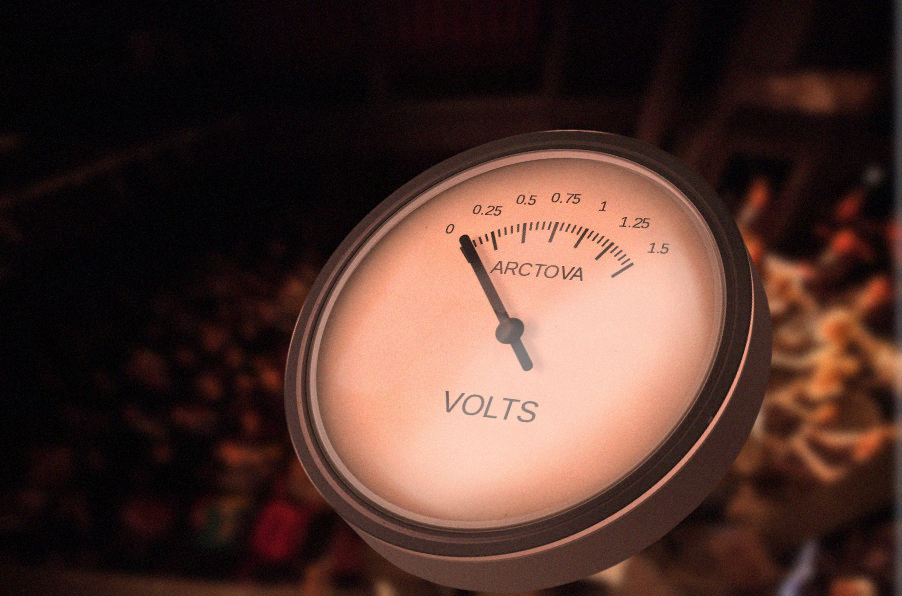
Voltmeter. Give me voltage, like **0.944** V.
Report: **0.05** V
